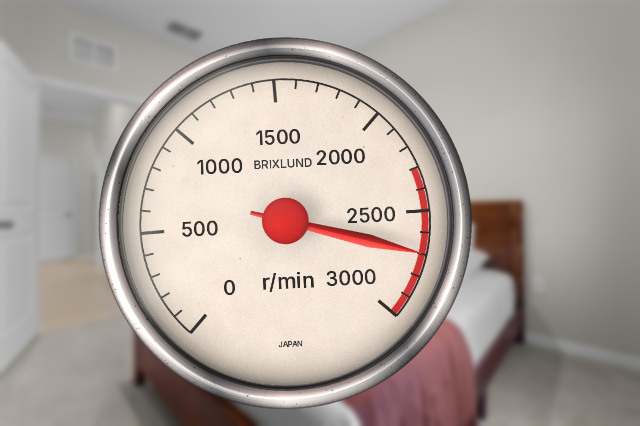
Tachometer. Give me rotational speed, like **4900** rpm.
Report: **2700** rpm
